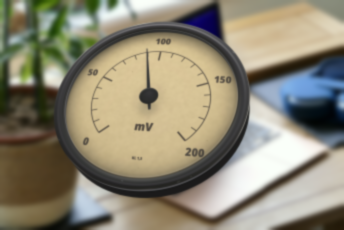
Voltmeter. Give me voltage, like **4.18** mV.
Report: **90** mV
